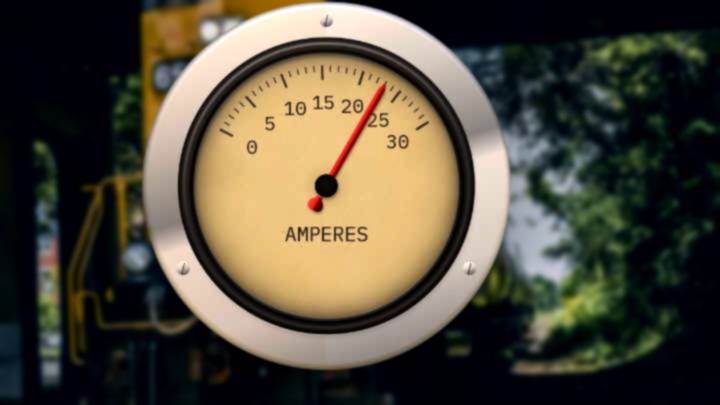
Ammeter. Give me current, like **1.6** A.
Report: **23** A
